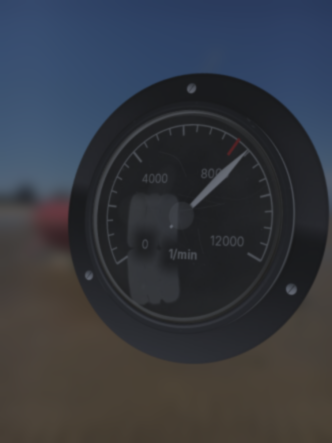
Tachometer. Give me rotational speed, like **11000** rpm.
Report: **8500** rpm
